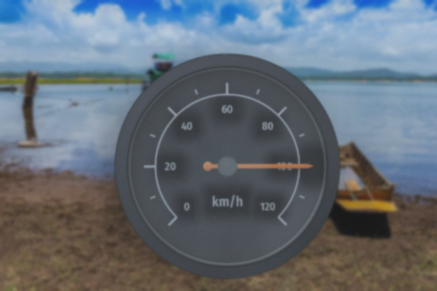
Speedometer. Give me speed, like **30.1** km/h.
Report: **100** km/h
